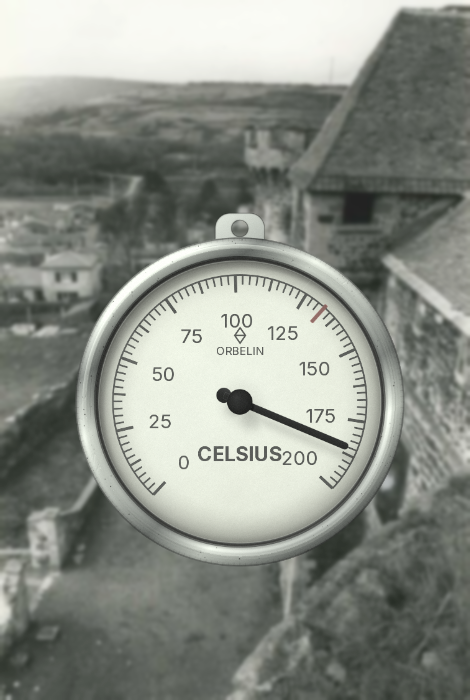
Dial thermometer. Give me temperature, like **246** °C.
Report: **185** °C
